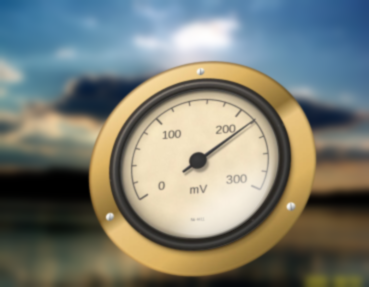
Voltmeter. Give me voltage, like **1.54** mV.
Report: **220** mV
